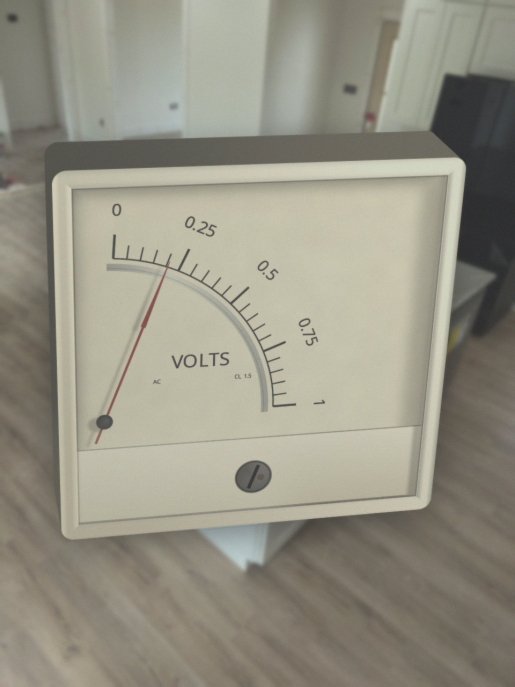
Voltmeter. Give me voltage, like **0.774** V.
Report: **0.2** V
